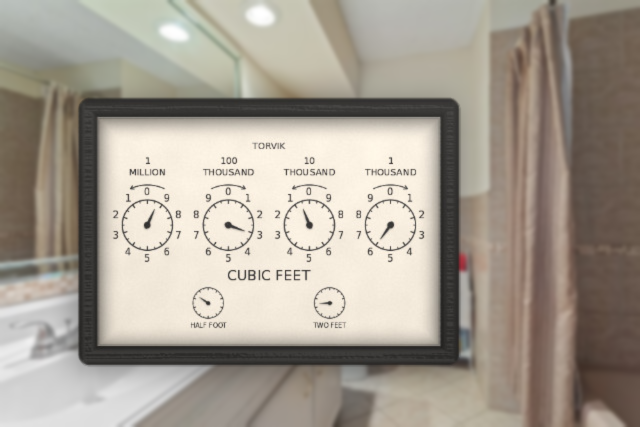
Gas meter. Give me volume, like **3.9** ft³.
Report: **930600** ft³
